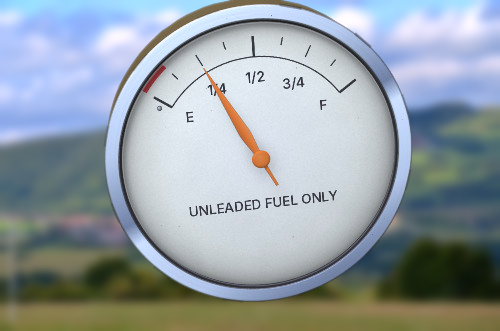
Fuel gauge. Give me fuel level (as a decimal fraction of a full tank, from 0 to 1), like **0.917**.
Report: **0.25**
